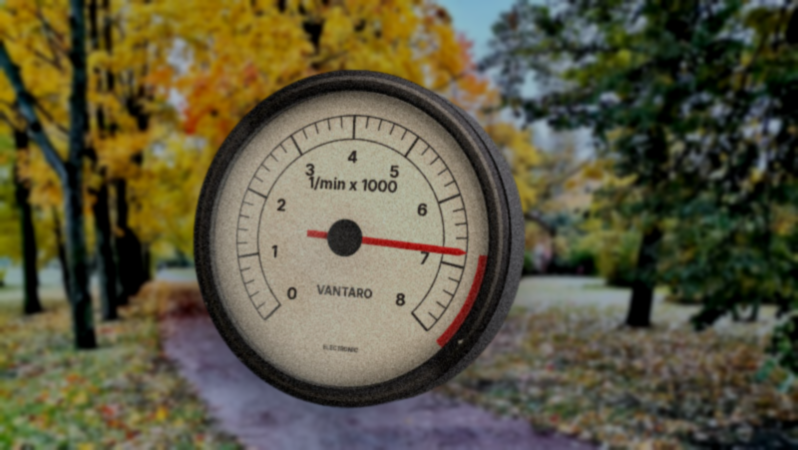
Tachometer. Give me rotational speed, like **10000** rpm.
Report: **6800** rpm
